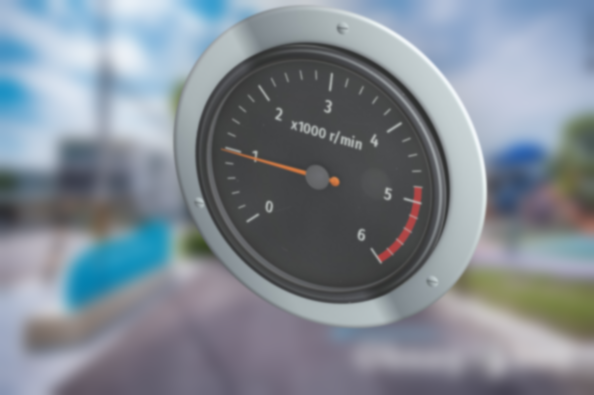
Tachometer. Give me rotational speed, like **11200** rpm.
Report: **1000** rpm
